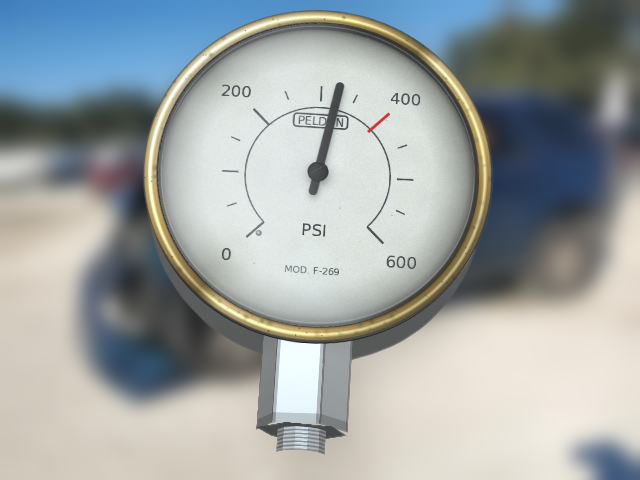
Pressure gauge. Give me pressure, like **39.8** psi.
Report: **325** psi
